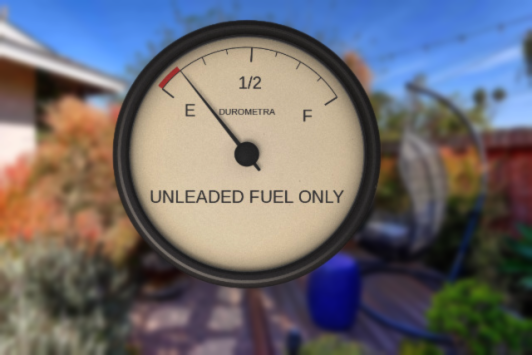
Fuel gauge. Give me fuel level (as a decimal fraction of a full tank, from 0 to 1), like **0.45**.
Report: **0.125**
